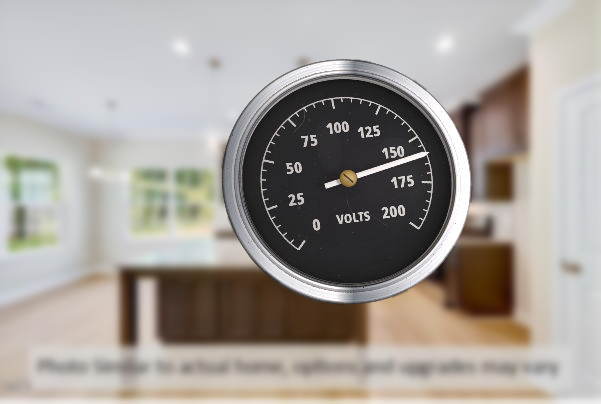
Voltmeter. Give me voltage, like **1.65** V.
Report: **160** V
